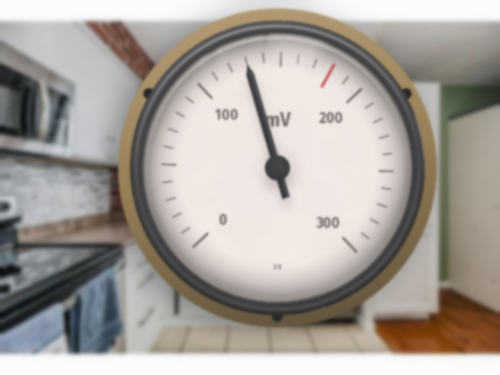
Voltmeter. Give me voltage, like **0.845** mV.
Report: **130** mV
